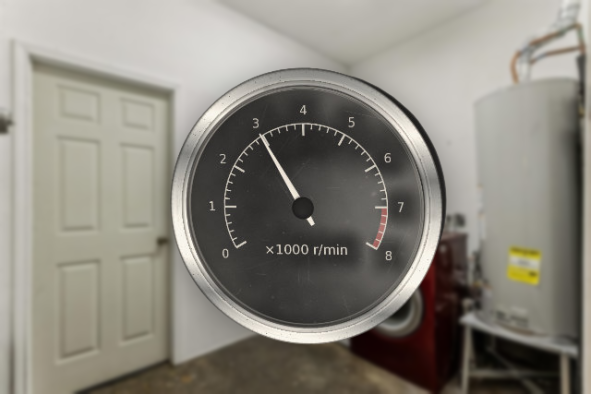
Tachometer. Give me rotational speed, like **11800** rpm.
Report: **3000** rpm
